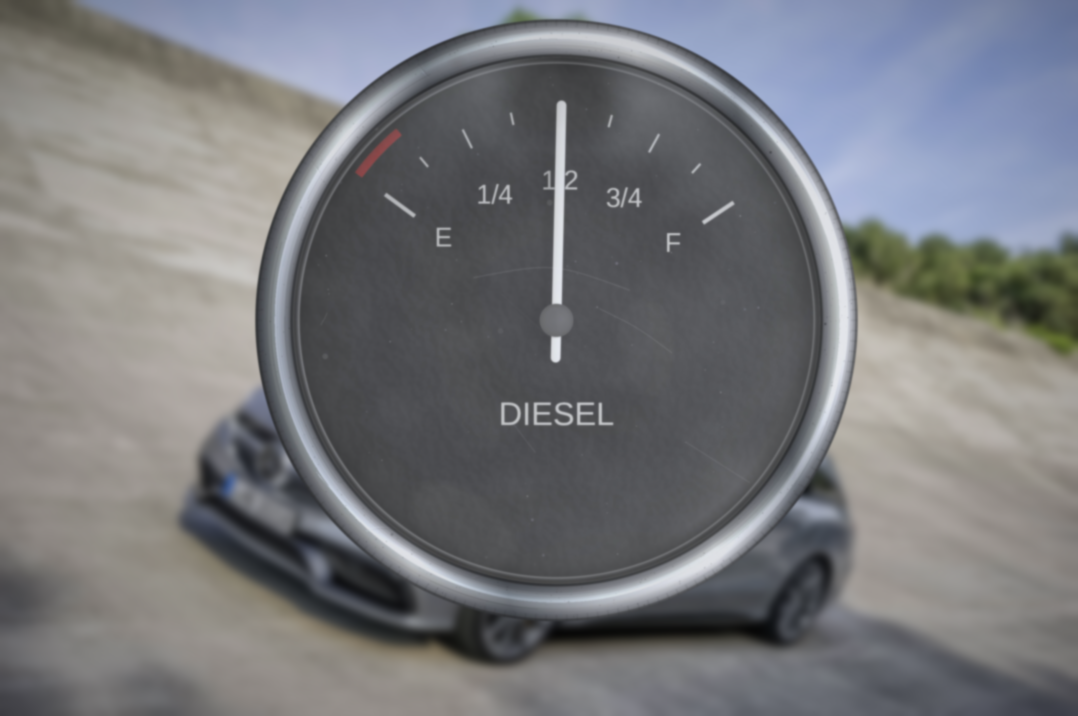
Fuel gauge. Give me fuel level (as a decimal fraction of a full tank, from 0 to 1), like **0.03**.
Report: **0.5**
